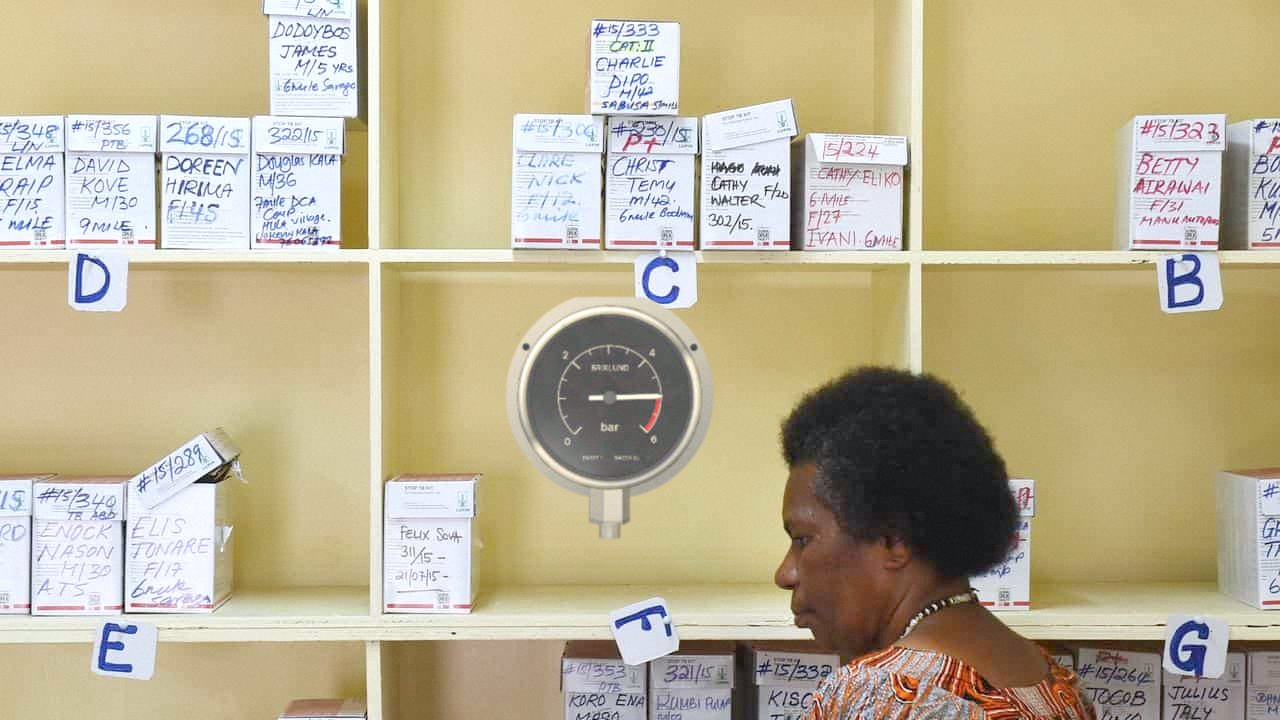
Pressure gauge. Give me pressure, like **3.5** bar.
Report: **5** bar
